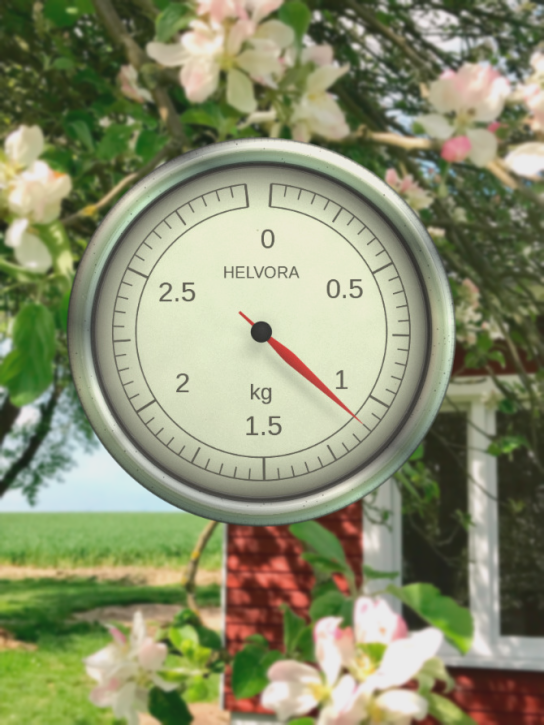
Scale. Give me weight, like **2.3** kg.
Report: **1.1** kg
